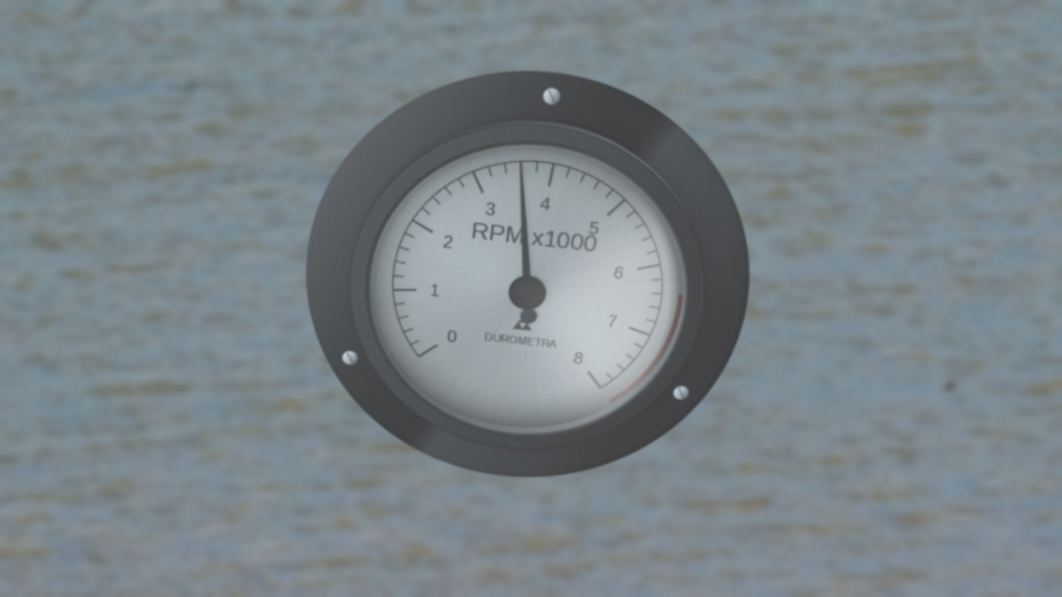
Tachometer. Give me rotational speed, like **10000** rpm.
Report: **3600** rpm
